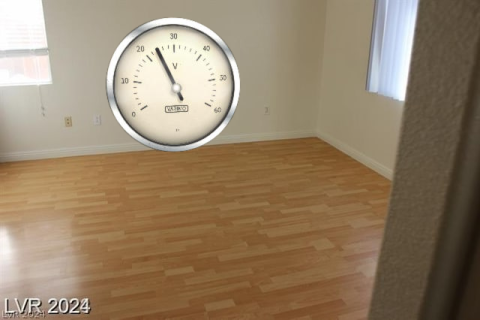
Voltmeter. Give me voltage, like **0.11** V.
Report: **24** V
